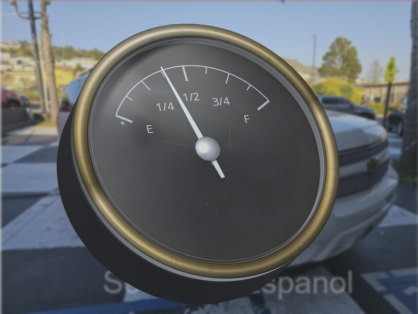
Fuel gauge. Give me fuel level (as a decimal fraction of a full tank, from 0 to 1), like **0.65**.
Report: **0.375**
